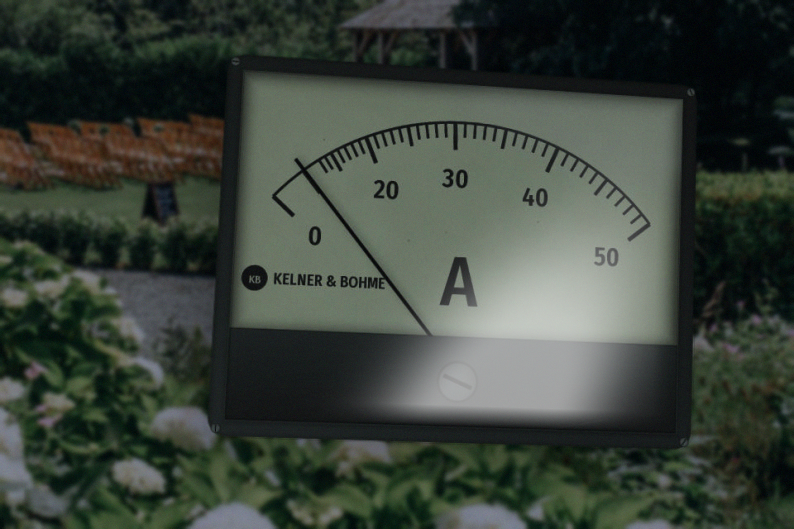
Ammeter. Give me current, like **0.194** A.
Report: **10** A
